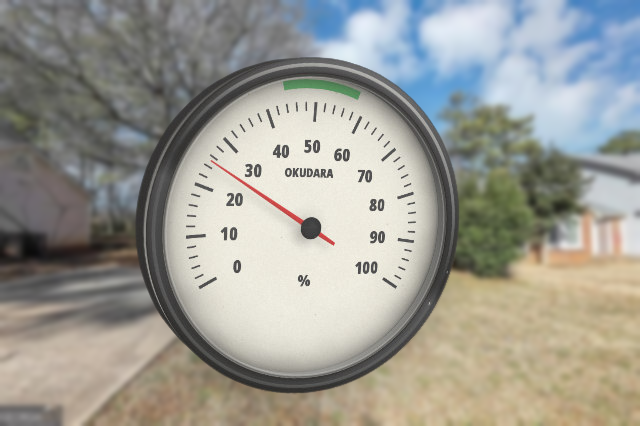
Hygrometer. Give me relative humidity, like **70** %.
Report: **25** %
